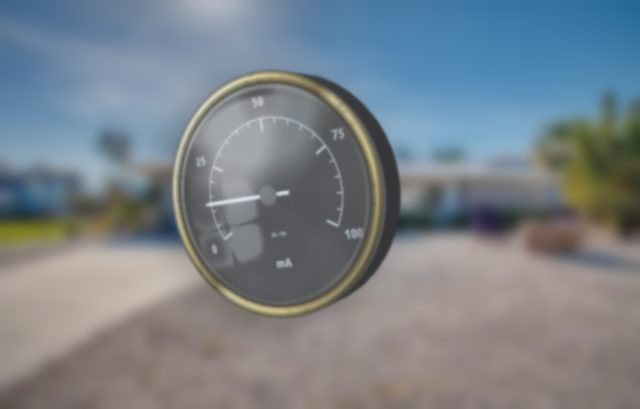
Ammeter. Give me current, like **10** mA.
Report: **12.5** mA
